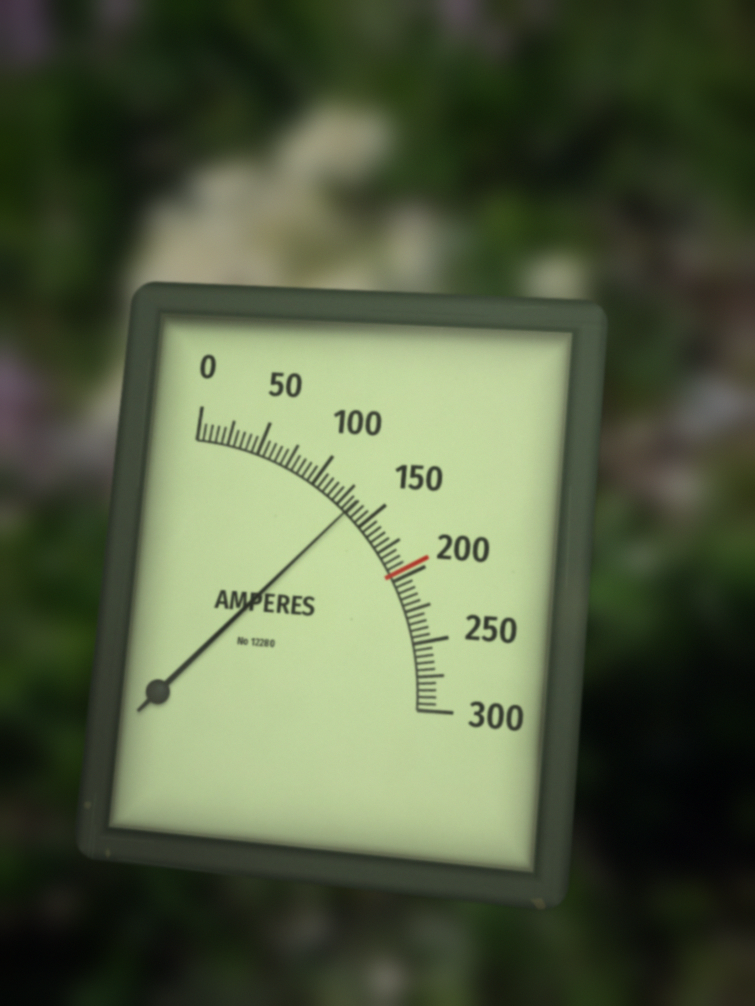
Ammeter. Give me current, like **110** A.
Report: **135** A
